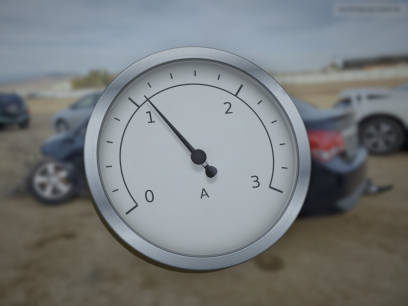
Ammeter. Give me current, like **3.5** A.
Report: **1.1** A
